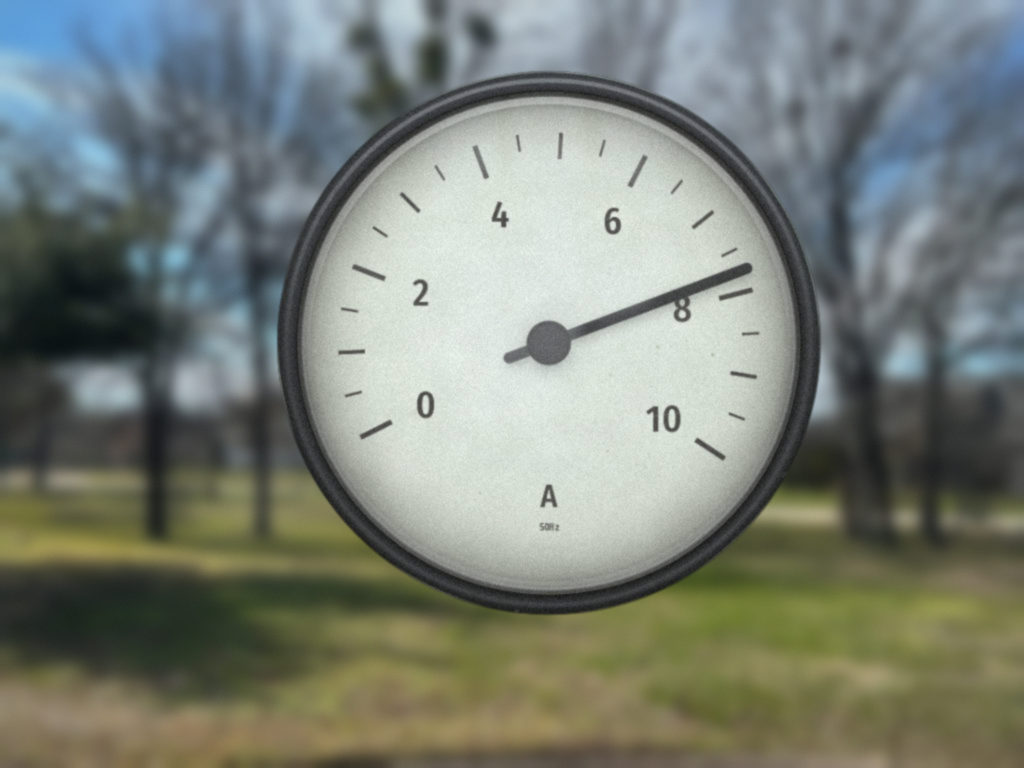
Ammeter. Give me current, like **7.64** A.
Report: **7.75** A
